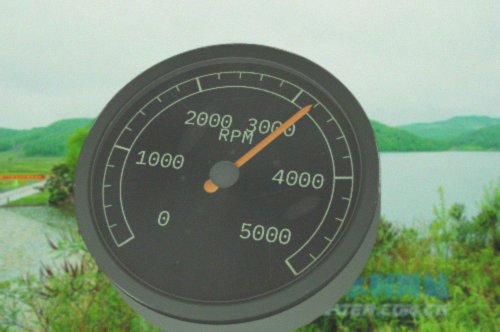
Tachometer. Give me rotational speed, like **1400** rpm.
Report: **3200** rpm
